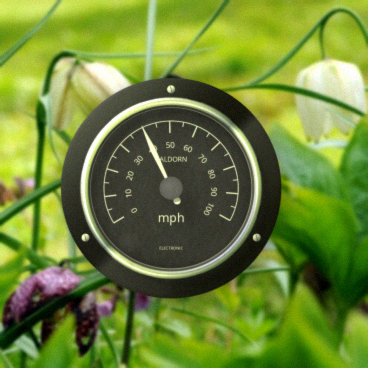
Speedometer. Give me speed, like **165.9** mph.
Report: **40** mph
